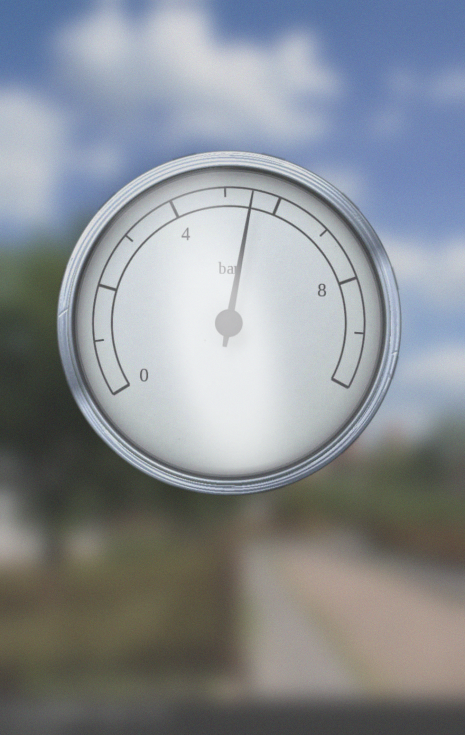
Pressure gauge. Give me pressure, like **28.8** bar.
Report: **5.5** bar
